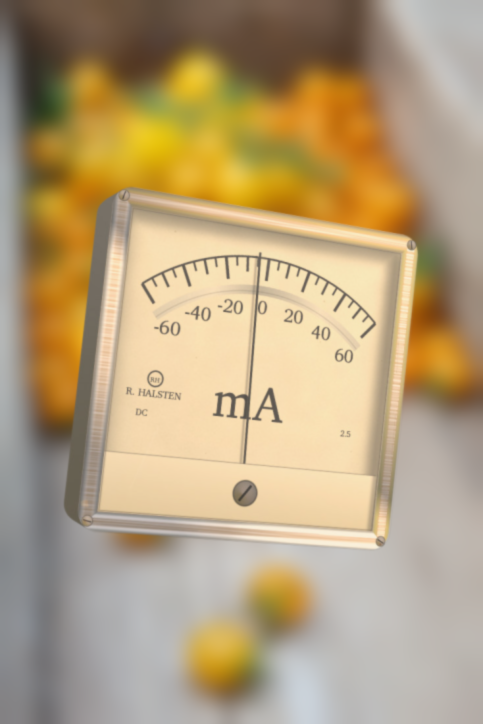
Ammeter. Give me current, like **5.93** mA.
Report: **-5** mA
